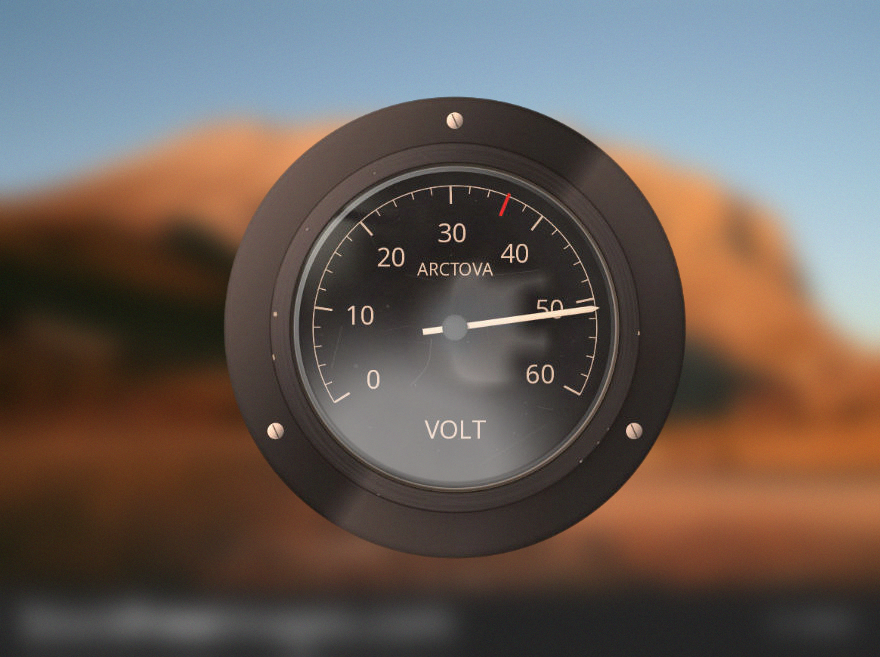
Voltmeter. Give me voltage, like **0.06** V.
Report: **51** V
